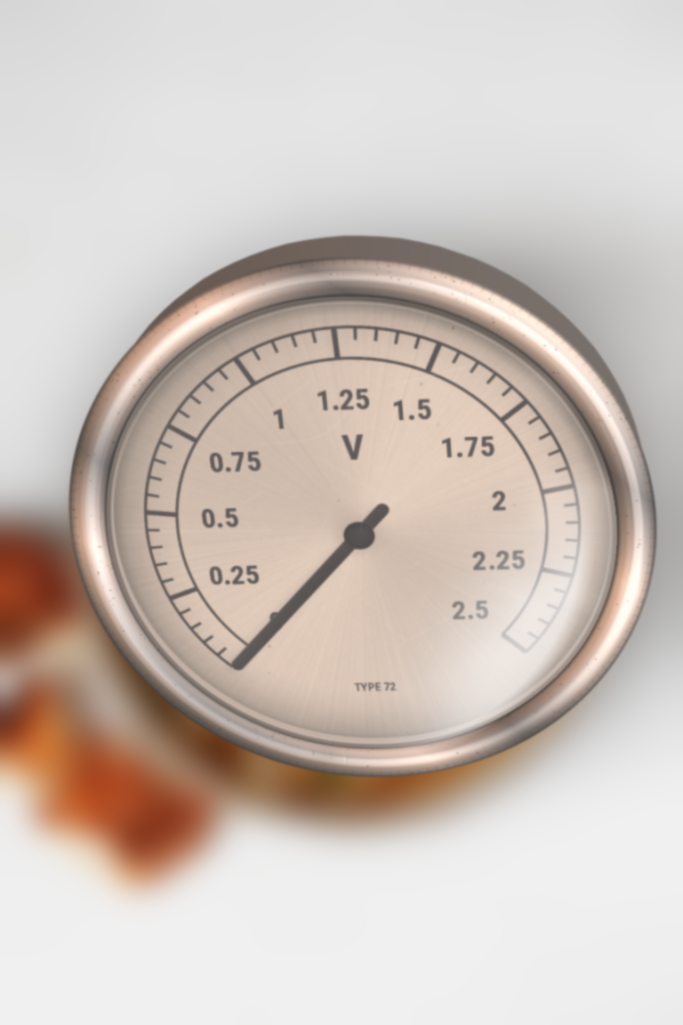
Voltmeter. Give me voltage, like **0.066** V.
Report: **0** V
